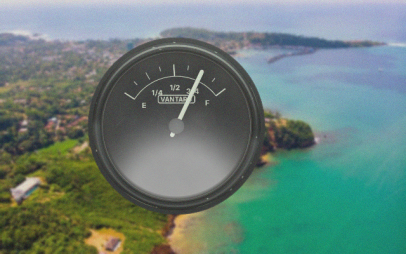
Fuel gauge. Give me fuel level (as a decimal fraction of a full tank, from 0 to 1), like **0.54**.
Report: **0.75**
